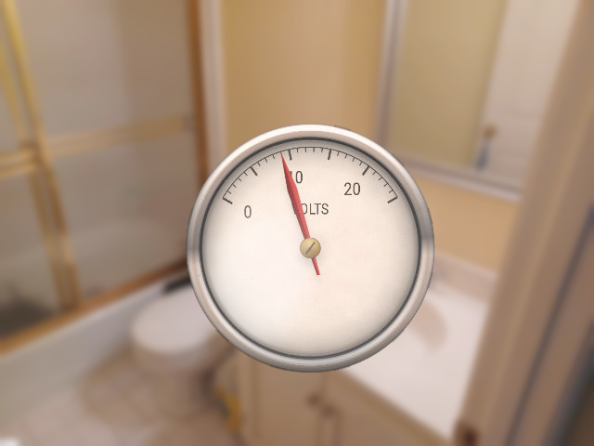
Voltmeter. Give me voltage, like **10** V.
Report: **9** V
